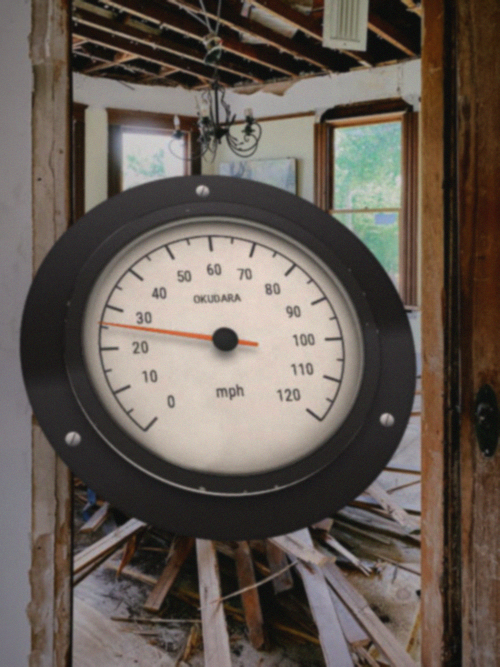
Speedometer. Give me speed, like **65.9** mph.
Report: **25** mph
